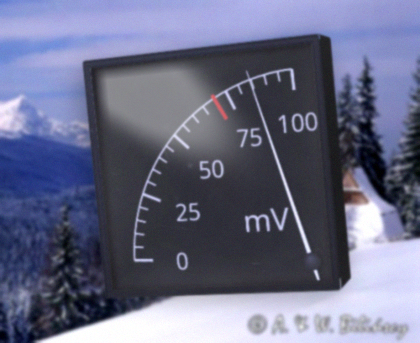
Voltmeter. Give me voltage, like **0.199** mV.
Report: **85** mV
